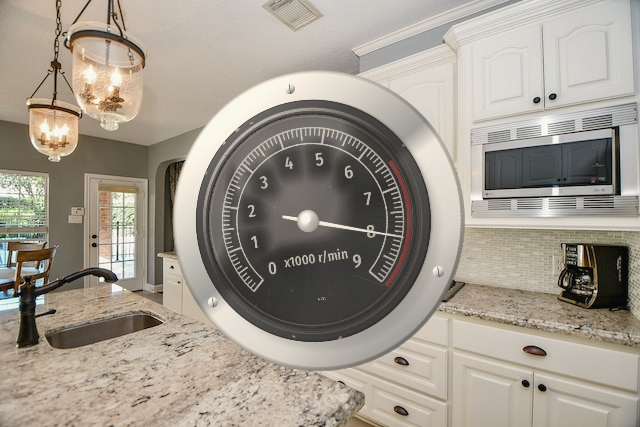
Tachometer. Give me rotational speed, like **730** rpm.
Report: **8000** rpm
